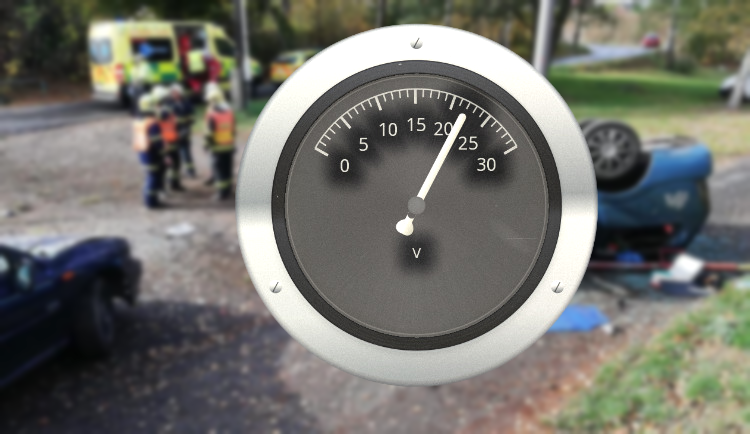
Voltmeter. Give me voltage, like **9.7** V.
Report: **22** V
